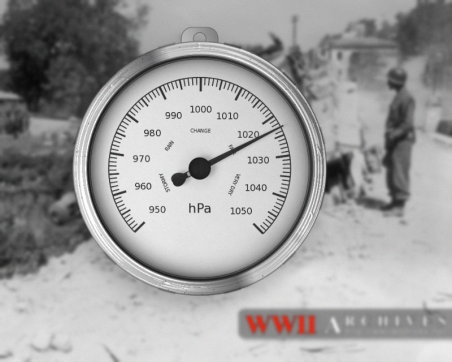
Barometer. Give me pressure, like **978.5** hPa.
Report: **1023** hPa
